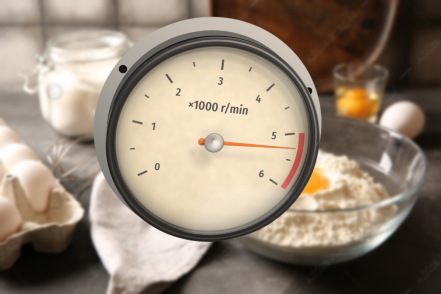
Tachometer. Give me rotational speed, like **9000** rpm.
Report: **5250** rpm
